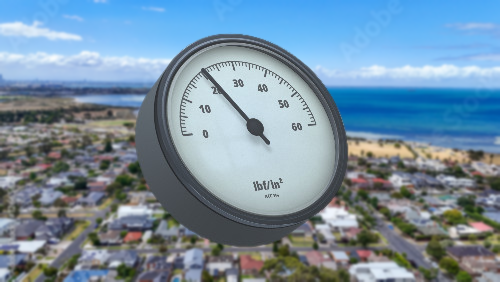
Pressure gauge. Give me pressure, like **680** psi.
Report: **20** psi
